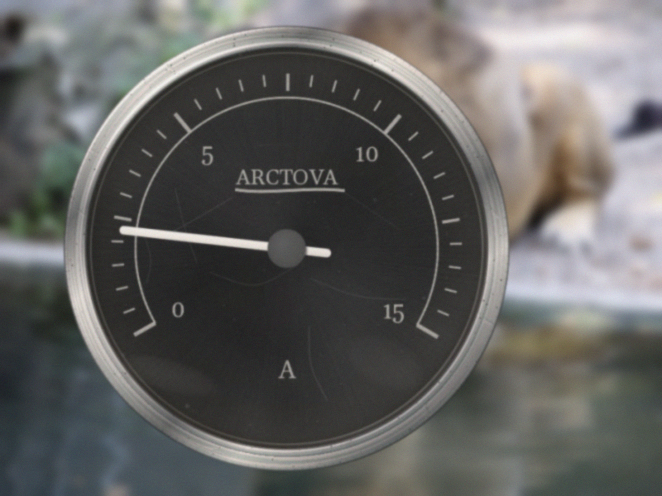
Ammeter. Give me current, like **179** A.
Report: **2.25** A
